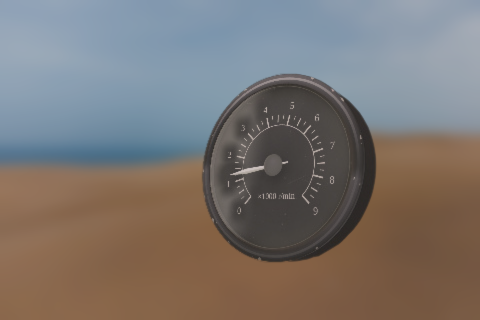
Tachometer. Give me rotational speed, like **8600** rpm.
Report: **1250** rpm
